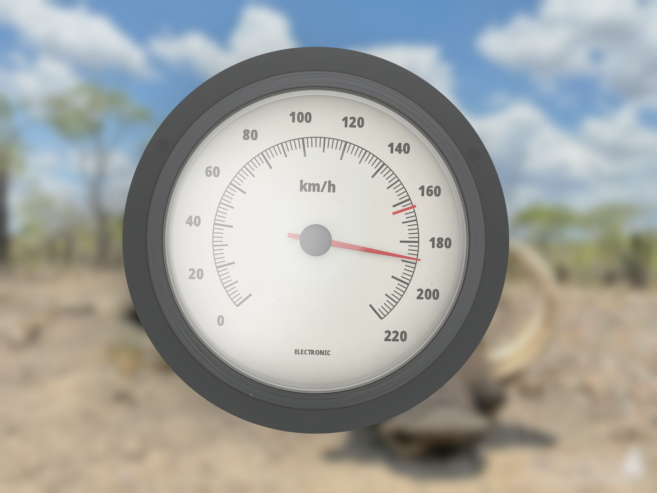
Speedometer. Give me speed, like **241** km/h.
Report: **188** km/h
